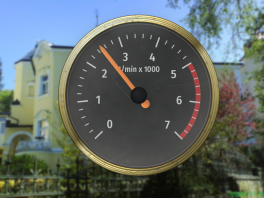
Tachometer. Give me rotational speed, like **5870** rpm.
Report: **2500** rpm
